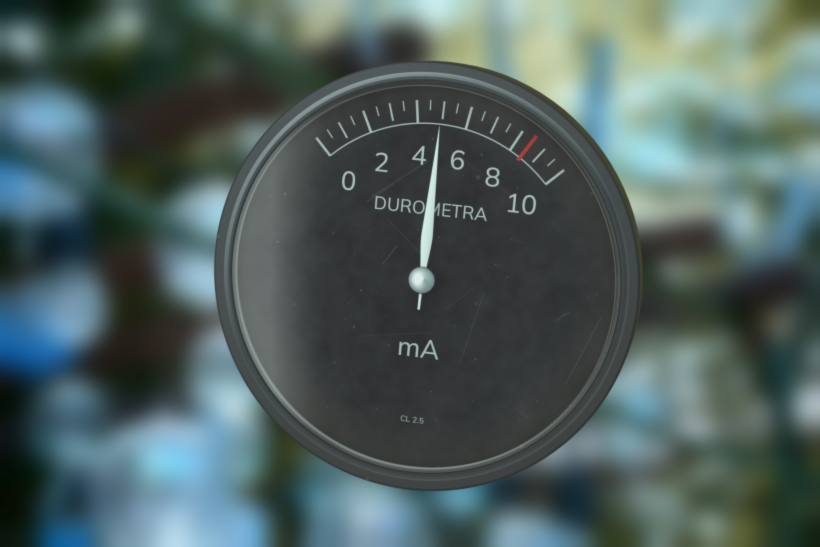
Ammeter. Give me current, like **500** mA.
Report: **5** mA
